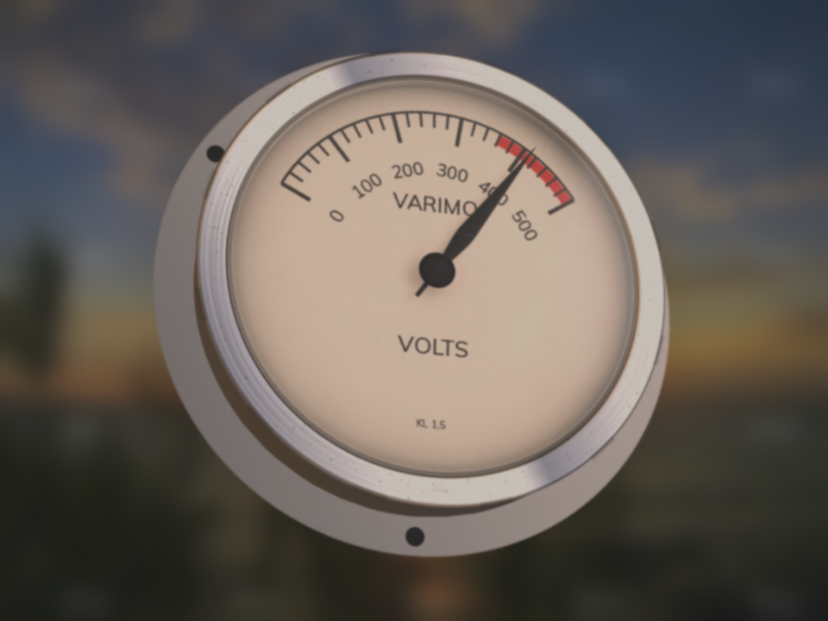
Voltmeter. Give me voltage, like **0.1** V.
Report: **410** V
